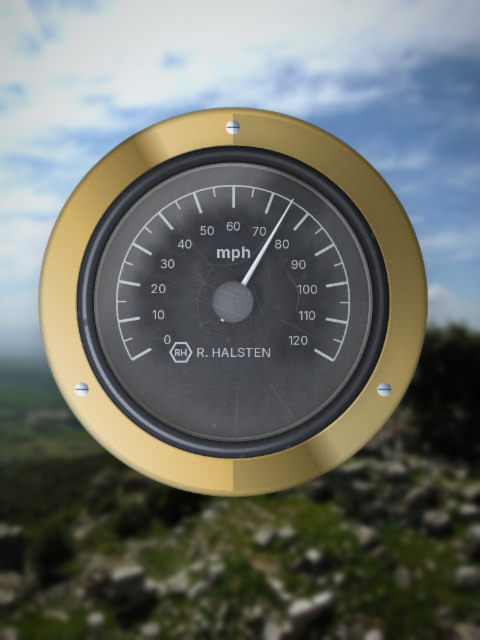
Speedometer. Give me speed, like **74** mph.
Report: **75** mph
